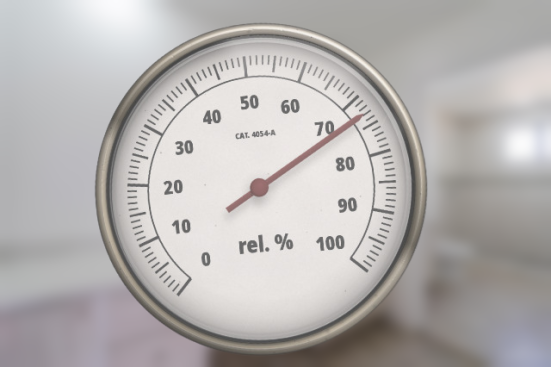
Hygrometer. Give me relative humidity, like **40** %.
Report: **73** %
